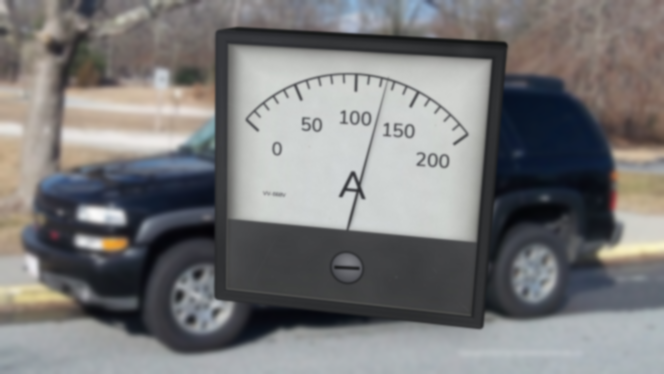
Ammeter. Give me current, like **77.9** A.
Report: **125** A
